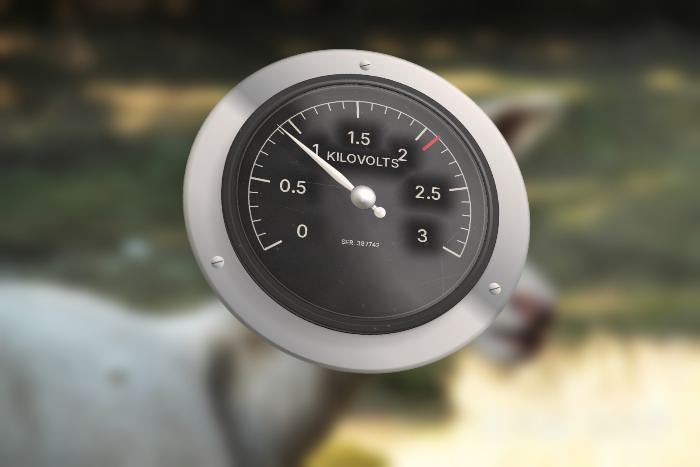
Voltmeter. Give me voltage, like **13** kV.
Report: **0.9** kV
